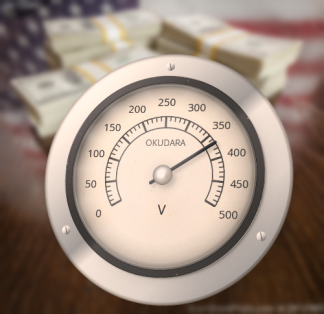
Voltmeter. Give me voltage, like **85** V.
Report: **370** V
